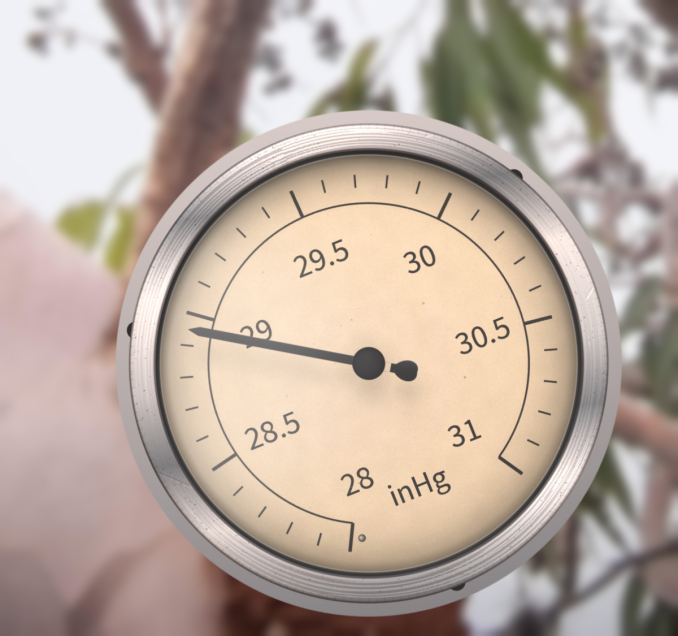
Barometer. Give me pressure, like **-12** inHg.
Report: **28.95** inHg
